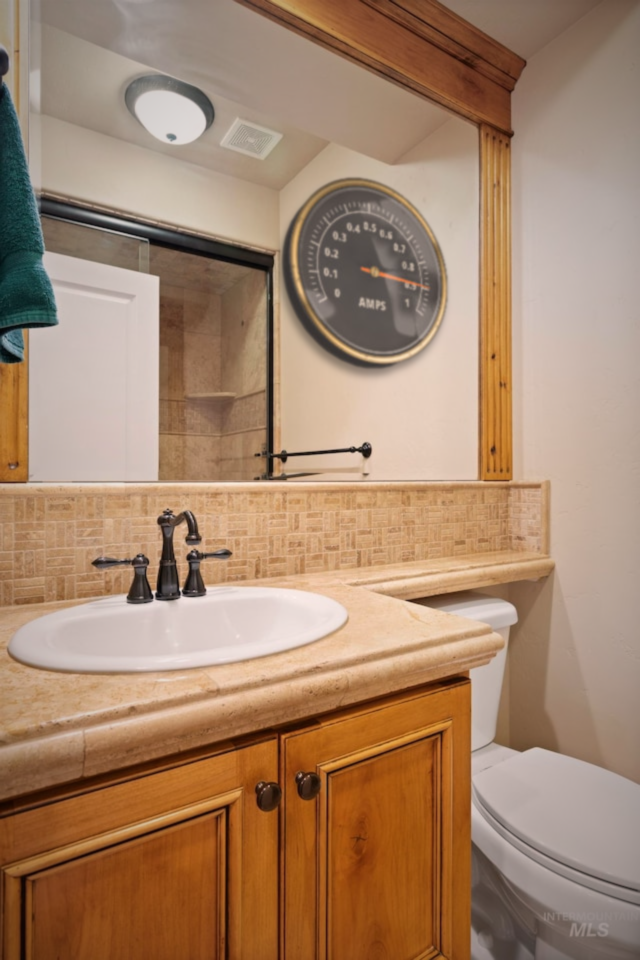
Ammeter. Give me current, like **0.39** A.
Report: **0.9** A
